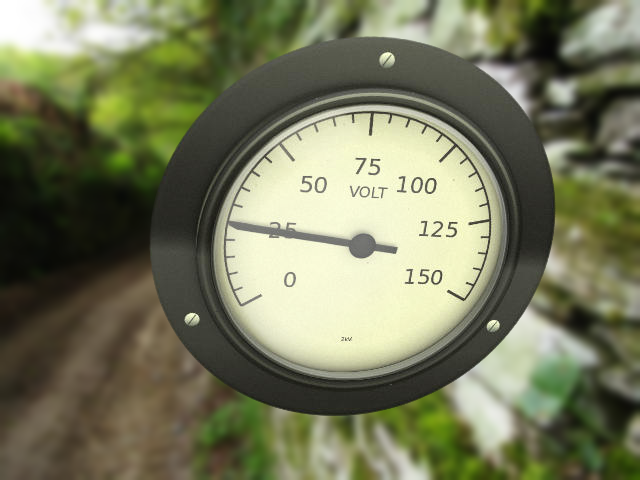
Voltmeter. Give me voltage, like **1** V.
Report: **25** V
